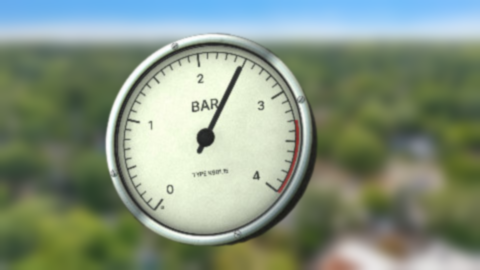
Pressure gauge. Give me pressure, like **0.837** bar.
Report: **2.5** bar
